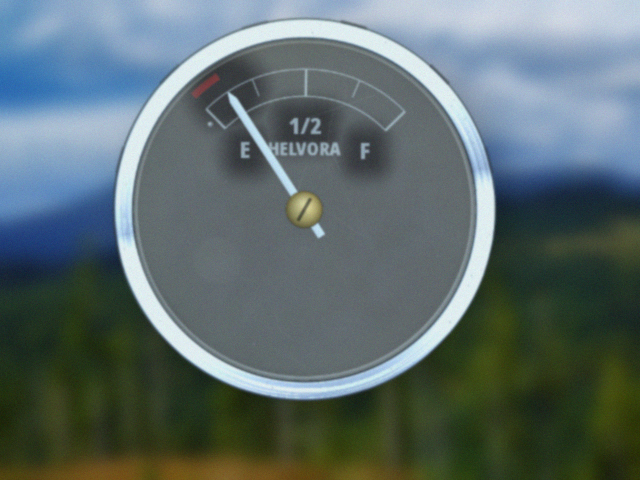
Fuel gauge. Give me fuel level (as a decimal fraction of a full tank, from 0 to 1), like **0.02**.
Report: **0.125**
